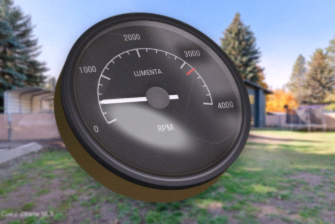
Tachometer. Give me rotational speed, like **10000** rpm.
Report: **400** rpm
